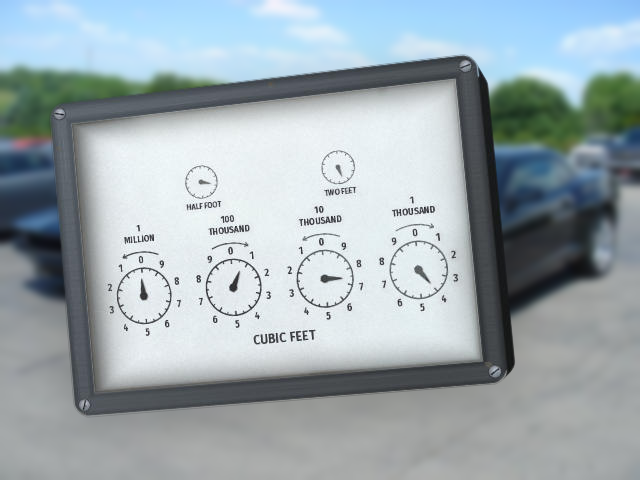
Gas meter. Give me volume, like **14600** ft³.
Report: **7400** ft³
